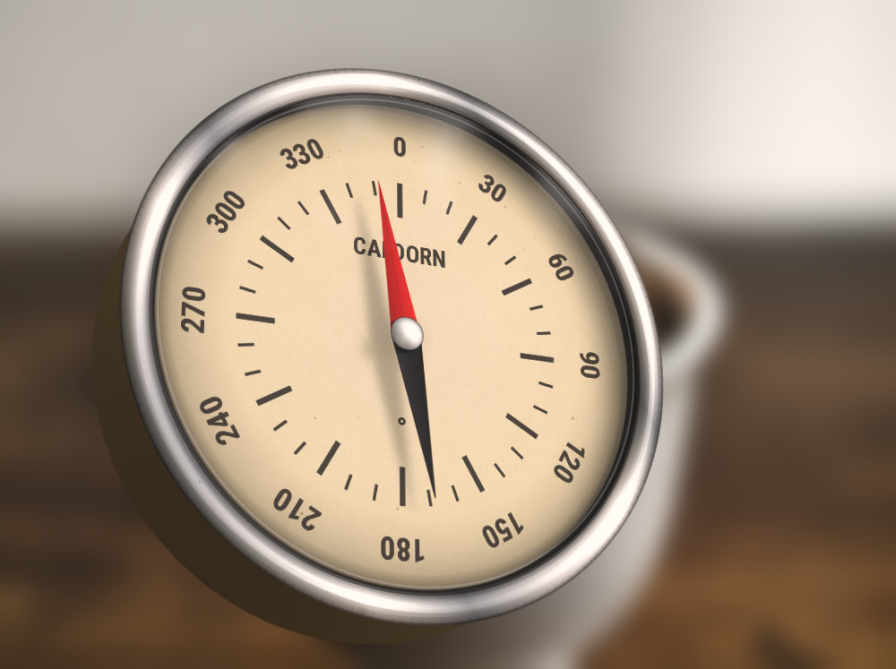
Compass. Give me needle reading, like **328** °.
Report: **350** °
